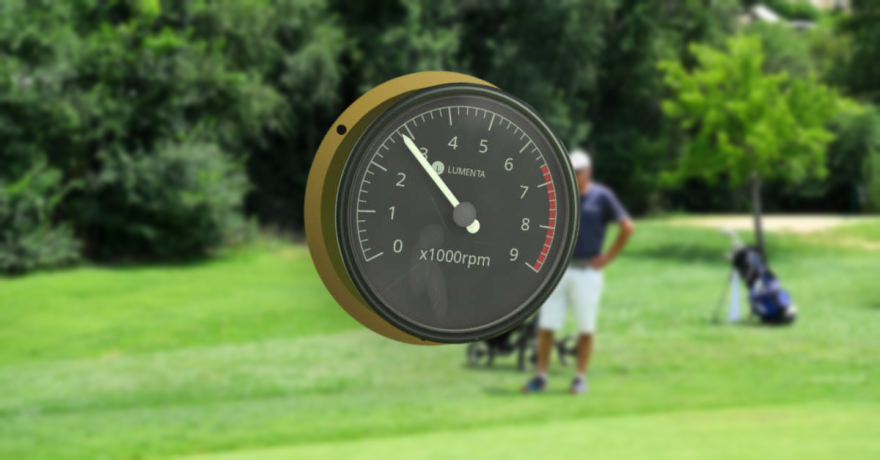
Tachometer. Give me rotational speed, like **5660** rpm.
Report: **2800** rpm
